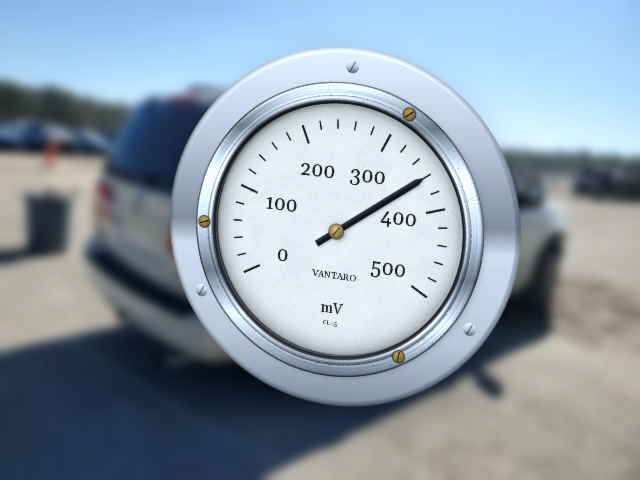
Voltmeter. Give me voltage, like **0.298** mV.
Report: **360** mV
